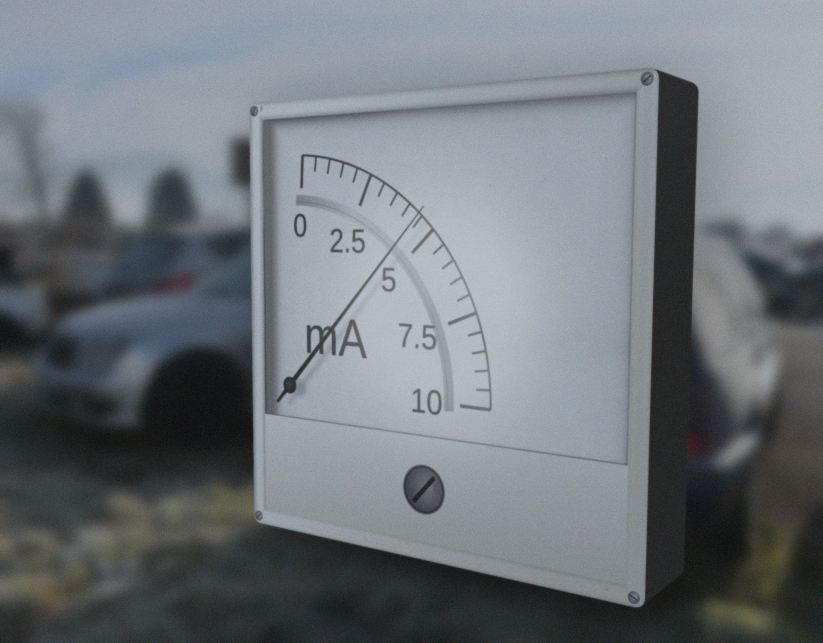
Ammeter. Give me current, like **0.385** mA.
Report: **4.5** mA
